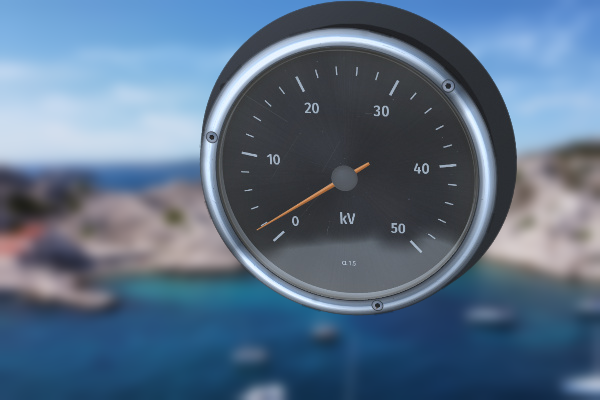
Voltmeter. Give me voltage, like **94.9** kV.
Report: **2** kV
